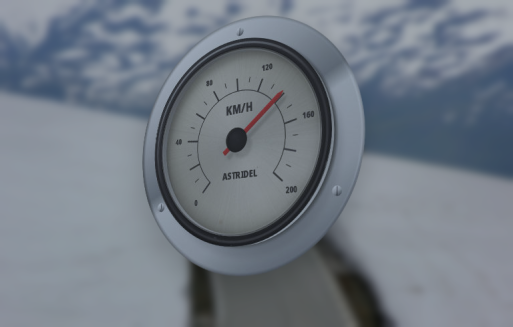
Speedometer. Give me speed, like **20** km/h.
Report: **140** km/h
